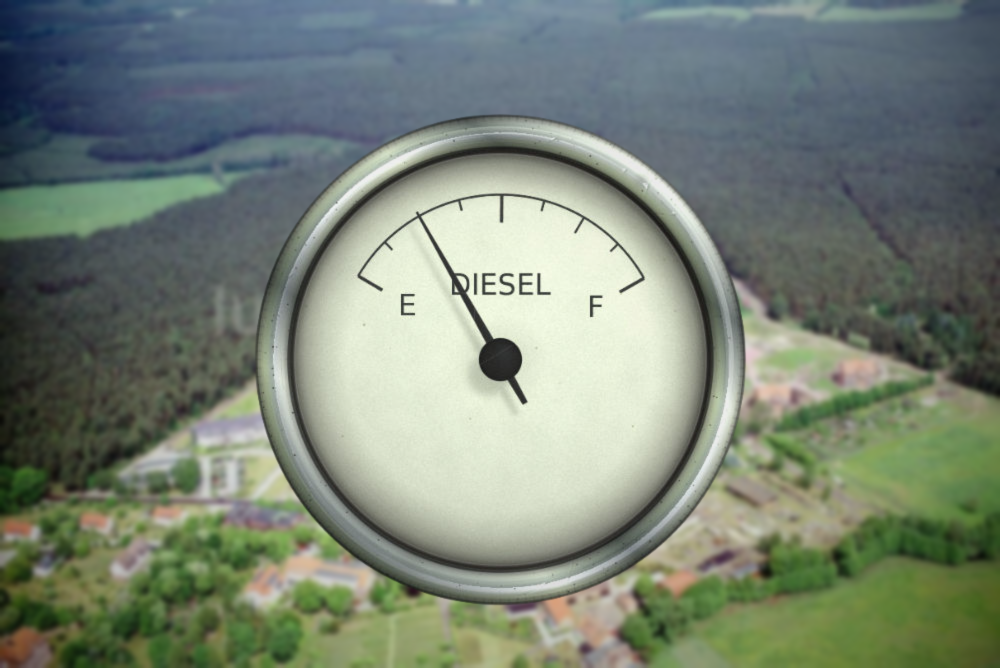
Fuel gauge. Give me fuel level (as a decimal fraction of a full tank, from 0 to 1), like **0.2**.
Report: **0.25**
